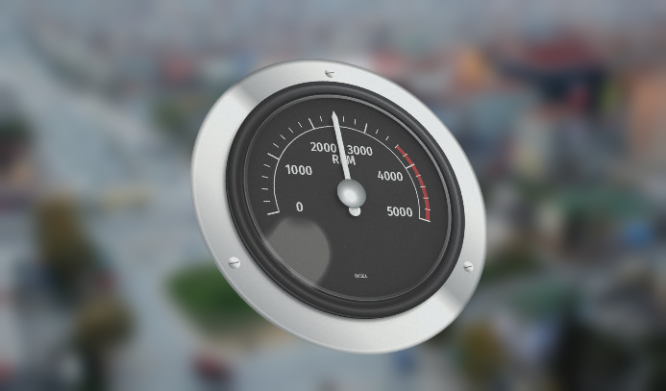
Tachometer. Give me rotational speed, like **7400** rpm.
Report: **2400** rpm
